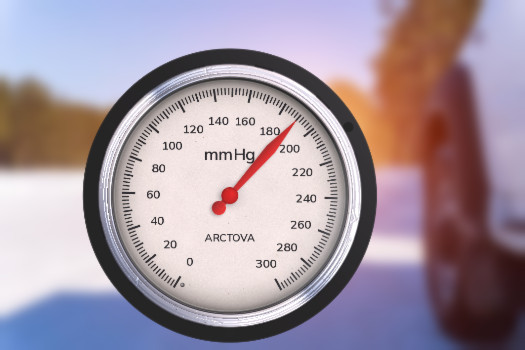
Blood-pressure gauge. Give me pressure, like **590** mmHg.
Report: **190** mmHg
